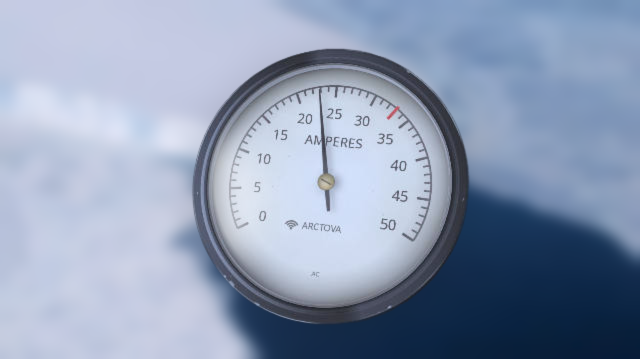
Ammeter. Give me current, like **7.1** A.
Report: **23** A
